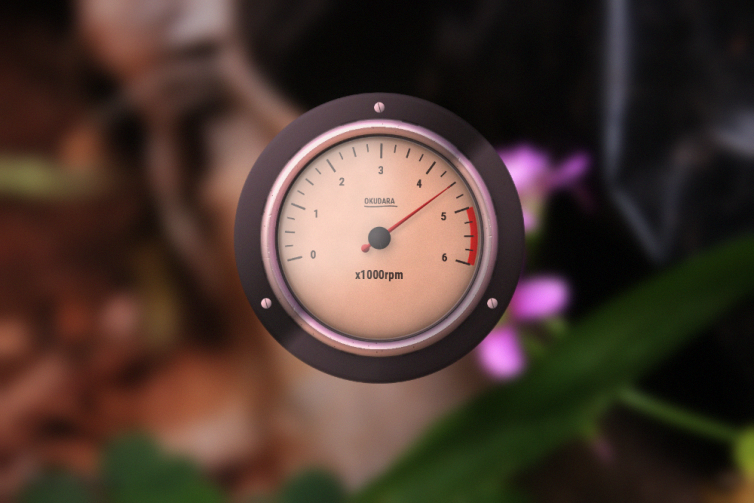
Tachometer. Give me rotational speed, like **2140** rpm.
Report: **4500** rpm
